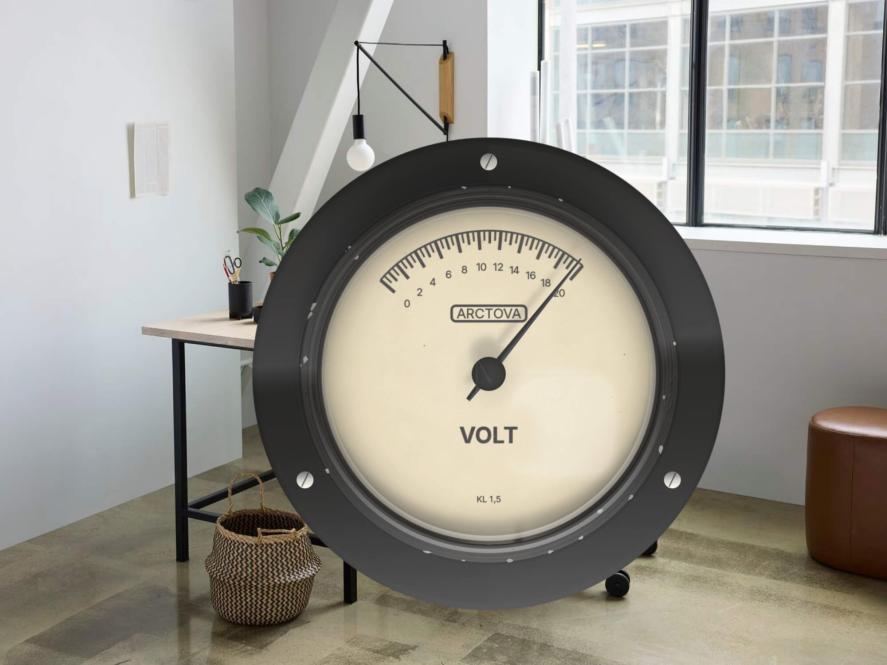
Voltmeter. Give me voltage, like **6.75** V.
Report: **19.5** V
